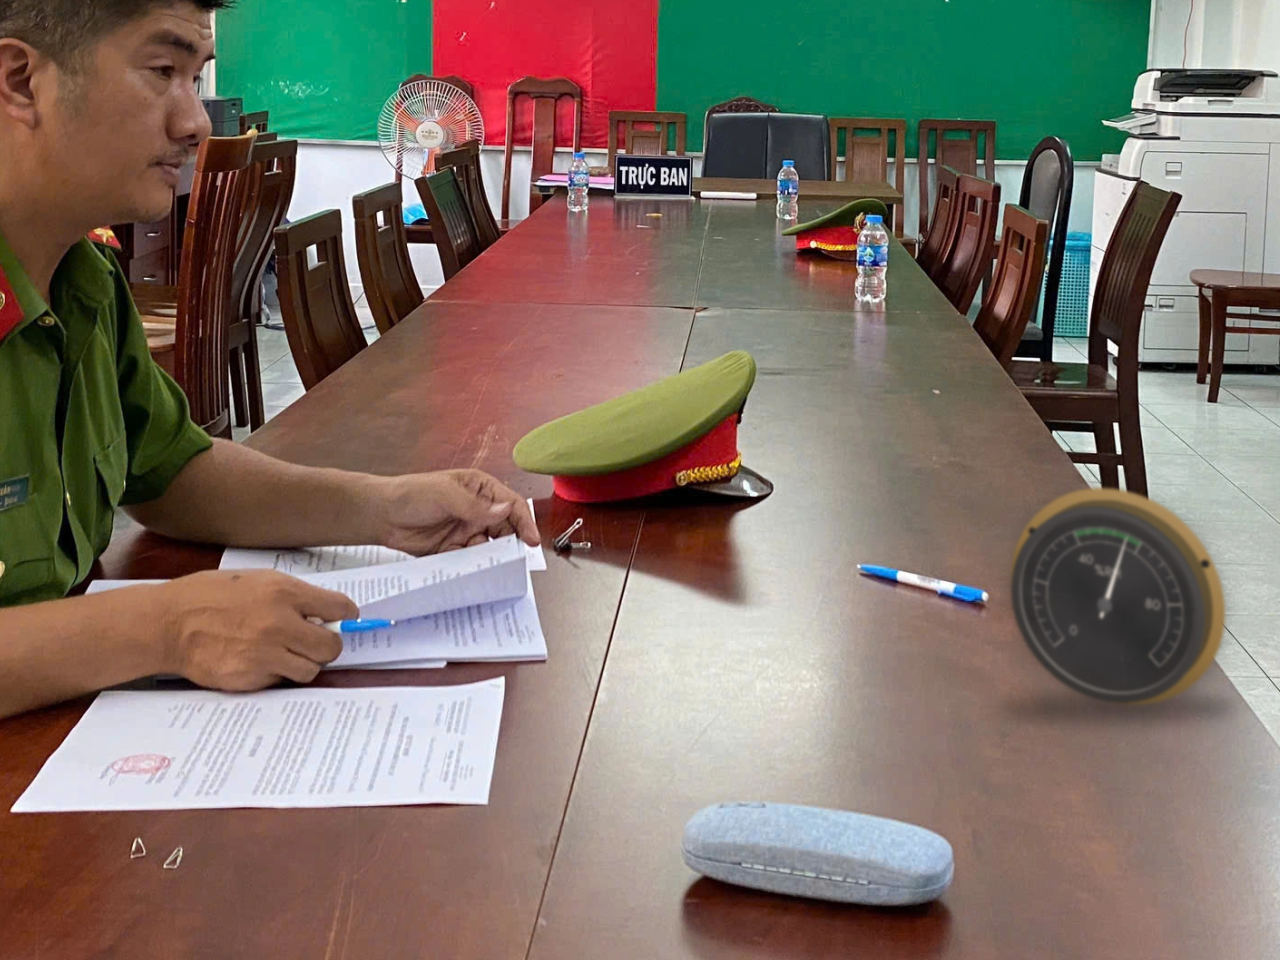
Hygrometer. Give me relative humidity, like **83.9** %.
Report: **56** %
